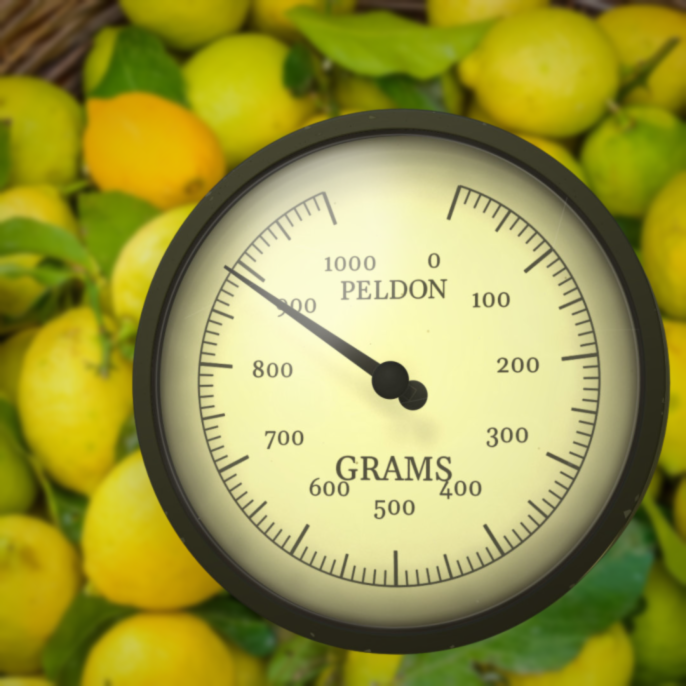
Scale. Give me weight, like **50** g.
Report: **890** g
